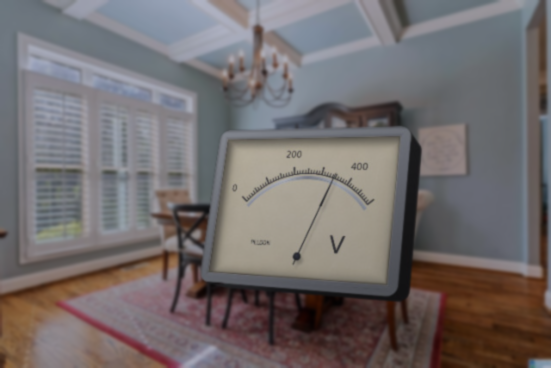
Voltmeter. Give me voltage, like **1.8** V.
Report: **350** V
